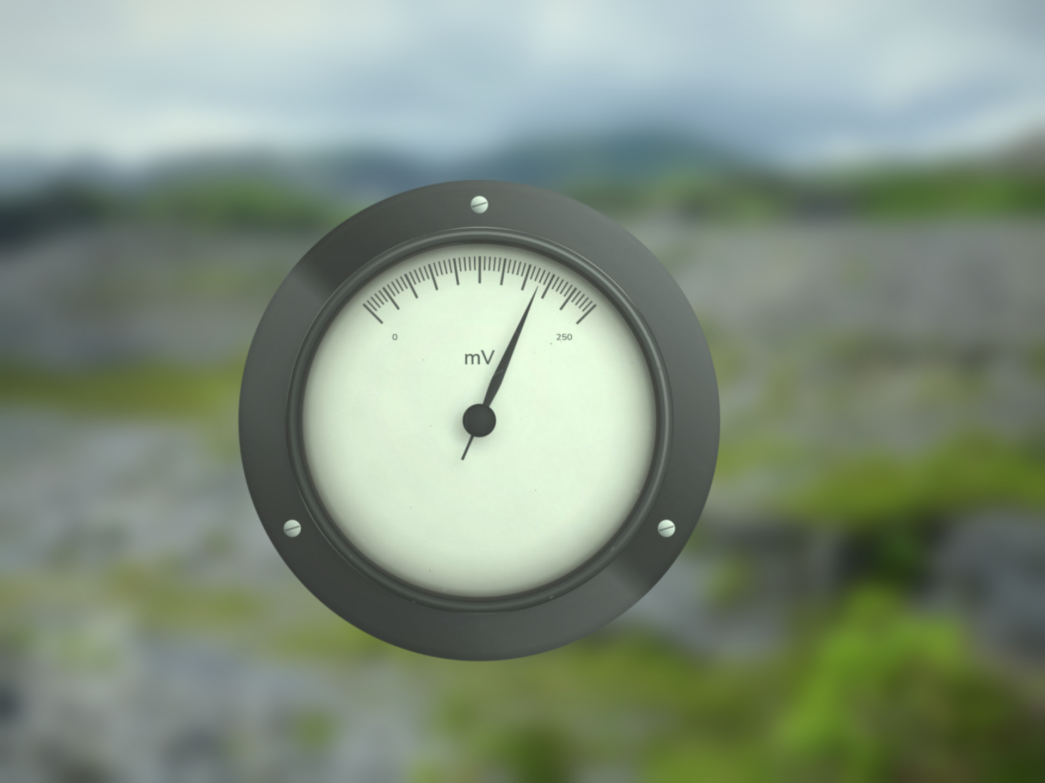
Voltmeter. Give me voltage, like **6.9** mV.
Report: **190** mV
